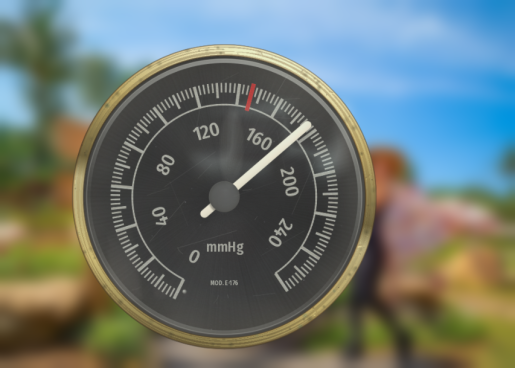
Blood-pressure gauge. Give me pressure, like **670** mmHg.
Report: **176** mmHg
